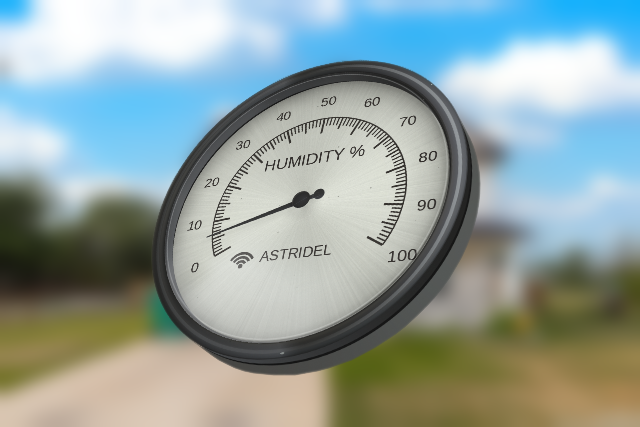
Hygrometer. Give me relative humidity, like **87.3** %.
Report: **5** %
